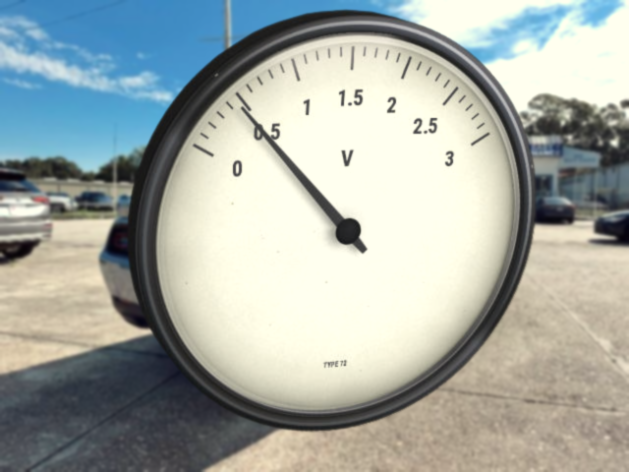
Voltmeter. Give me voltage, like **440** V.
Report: **0.45** V
